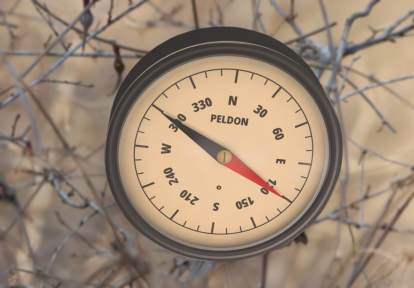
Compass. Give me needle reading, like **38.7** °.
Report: **120** °
